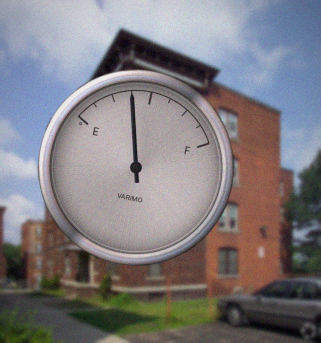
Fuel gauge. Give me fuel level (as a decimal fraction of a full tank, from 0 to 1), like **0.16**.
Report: **0.375**
